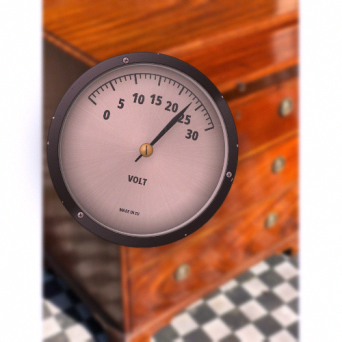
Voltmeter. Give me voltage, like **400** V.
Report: **23** V
